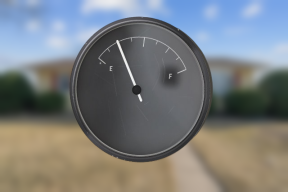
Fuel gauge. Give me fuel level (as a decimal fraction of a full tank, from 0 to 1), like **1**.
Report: **0.25**
